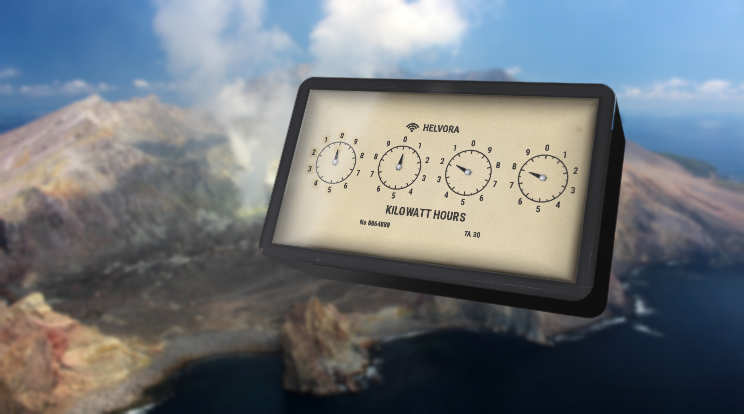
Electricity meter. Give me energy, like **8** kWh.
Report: **18** kWh
